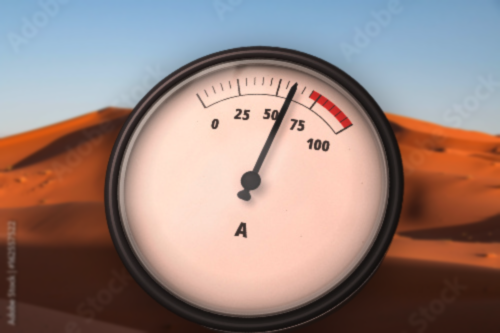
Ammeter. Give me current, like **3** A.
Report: **60** A
